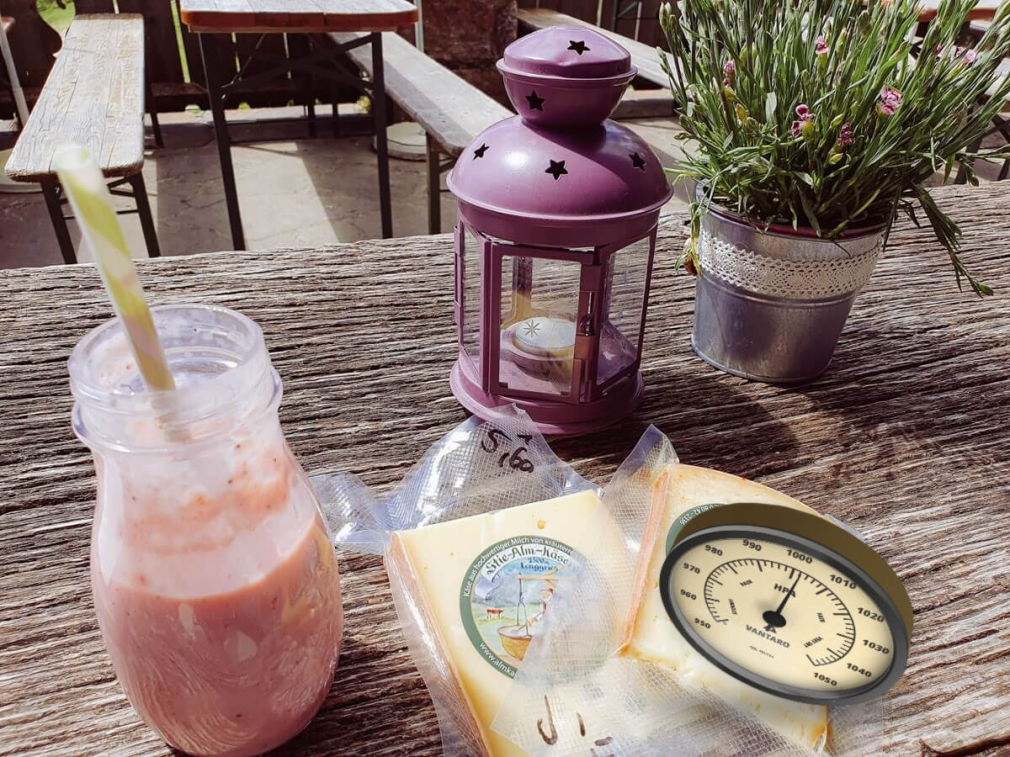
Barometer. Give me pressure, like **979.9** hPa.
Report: **1002** hPa
